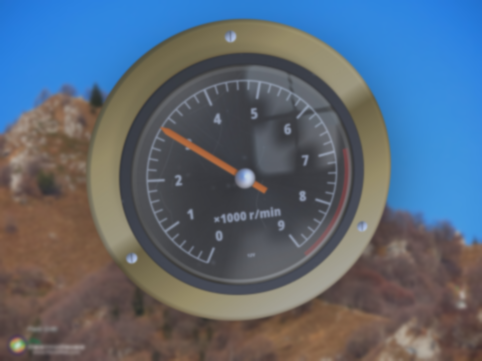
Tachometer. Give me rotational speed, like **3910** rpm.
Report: **3000** rpm
